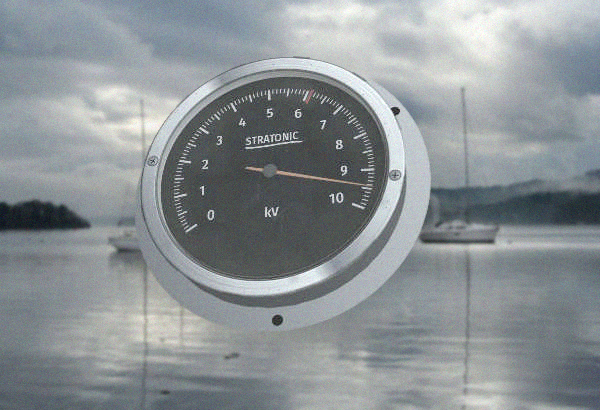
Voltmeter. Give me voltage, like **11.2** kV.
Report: **9.5** kV
